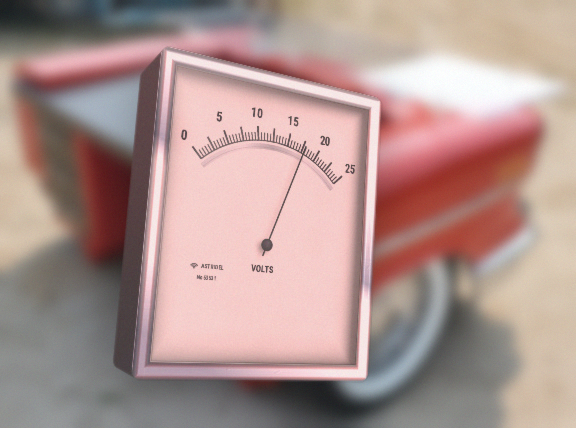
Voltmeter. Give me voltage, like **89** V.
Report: **17.5** V
